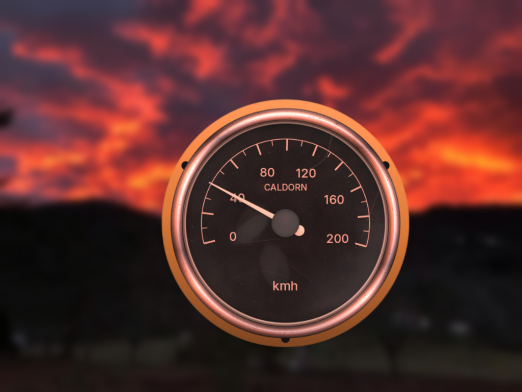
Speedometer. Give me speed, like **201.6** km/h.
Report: **40** km/h
